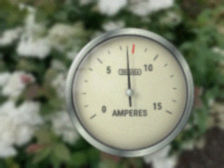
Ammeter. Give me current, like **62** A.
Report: **7.5** A
